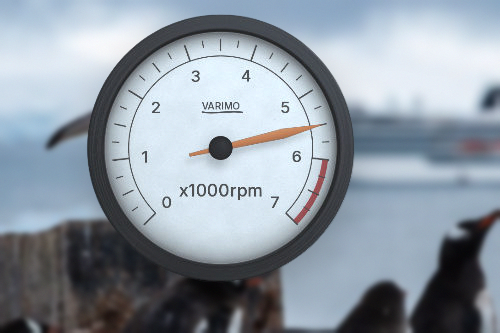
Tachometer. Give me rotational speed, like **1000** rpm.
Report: **5500** rpm
